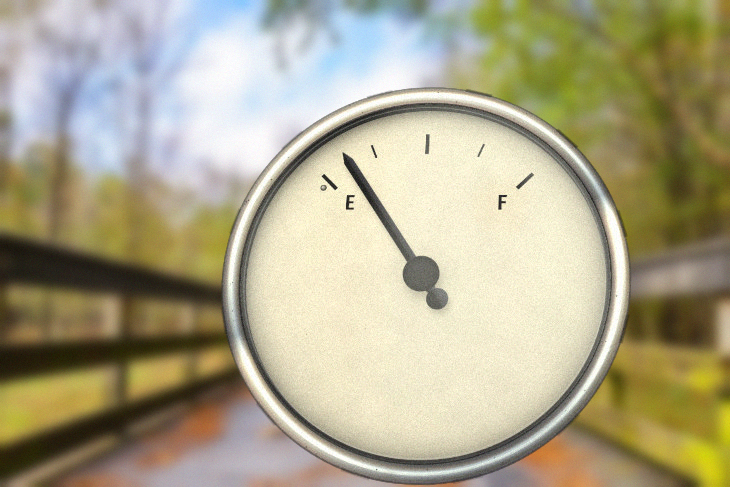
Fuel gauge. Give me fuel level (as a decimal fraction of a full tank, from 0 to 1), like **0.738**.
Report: **0.125**
